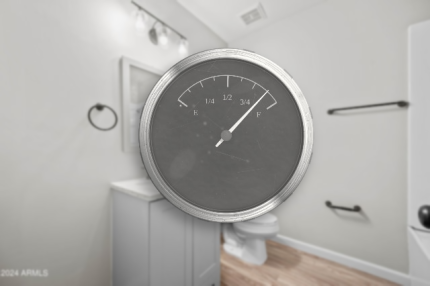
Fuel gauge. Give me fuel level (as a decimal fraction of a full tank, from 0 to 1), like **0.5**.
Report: **0.875**
